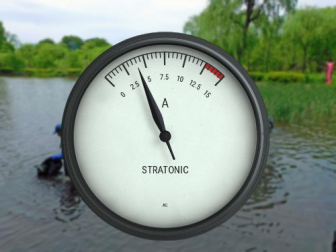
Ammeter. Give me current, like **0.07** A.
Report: **4** A
